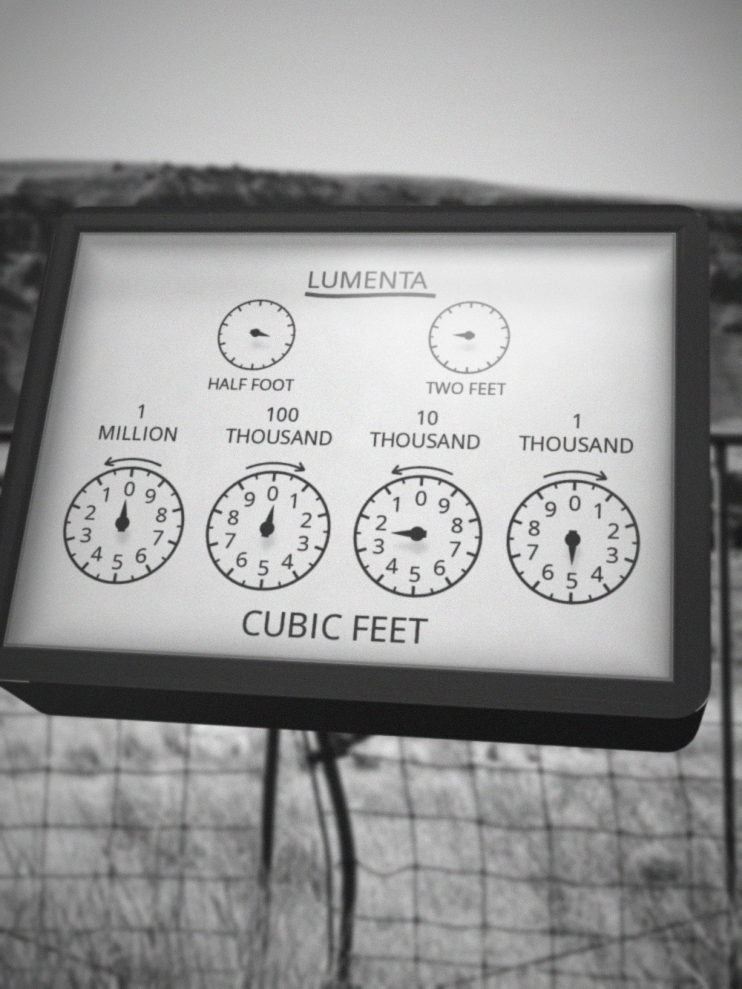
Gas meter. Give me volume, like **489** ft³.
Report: **2500** ft³
